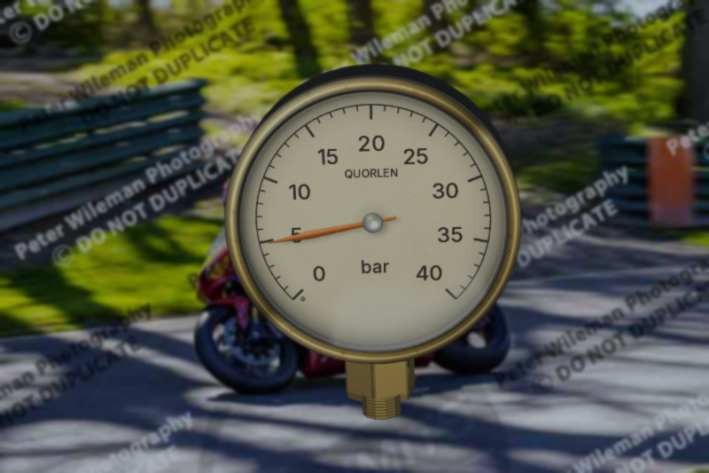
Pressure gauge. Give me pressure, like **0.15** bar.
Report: **5** bar
